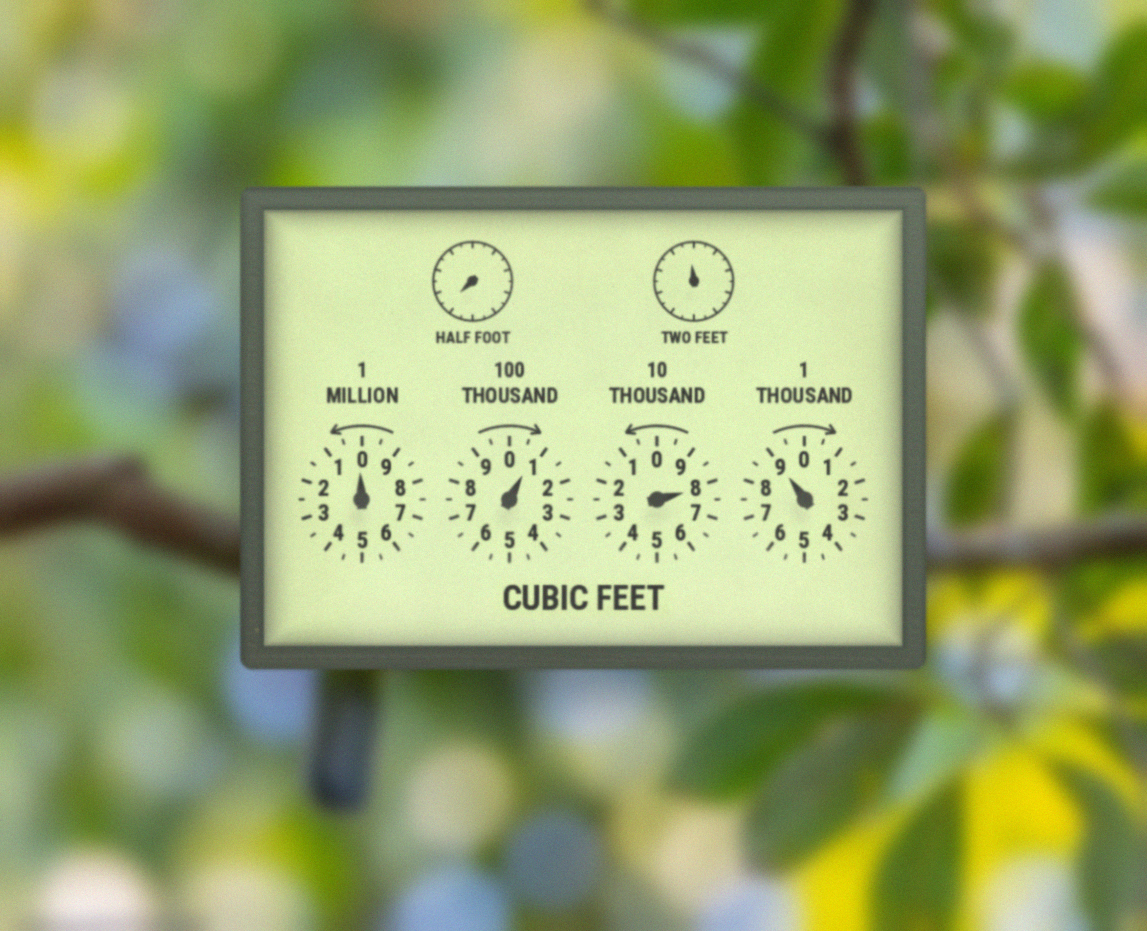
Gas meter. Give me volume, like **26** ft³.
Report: **7900** ft³
